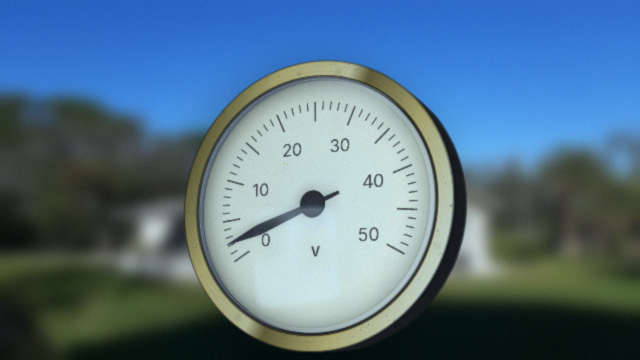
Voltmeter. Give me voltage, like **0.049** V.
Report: **2** V
